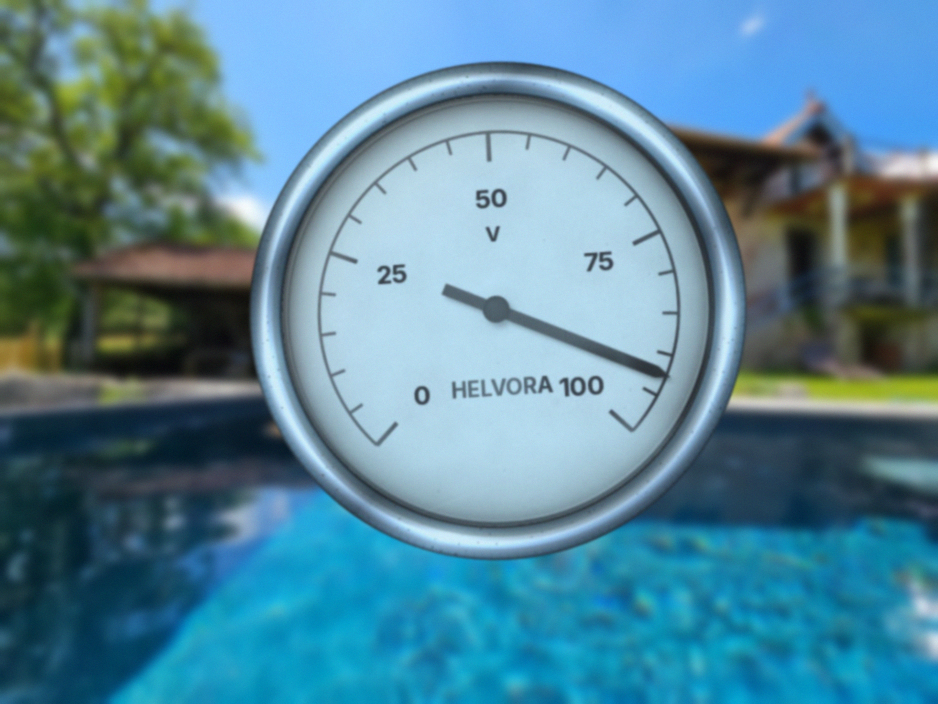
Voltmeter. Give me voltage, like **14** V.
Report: **92.5** V
